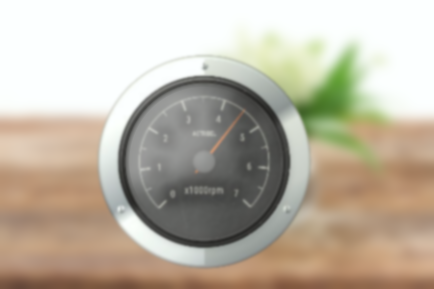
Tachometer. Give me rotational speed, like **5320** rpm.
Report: **4500** rpm
